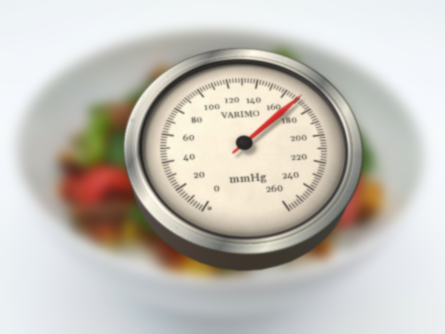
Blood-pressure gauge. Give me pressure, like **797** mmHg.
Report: **170** mmHg
